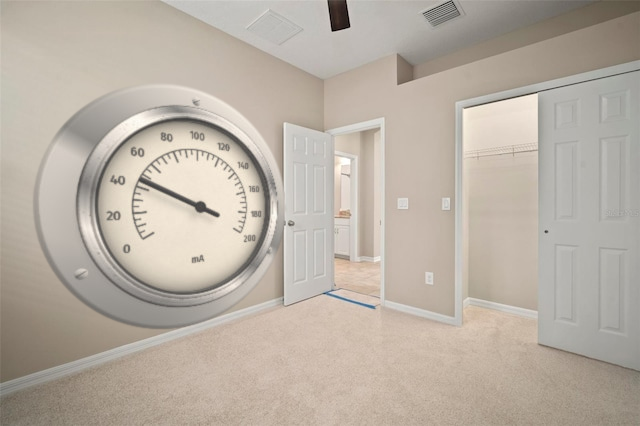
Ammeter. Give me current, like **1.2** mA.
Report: **45** mA
